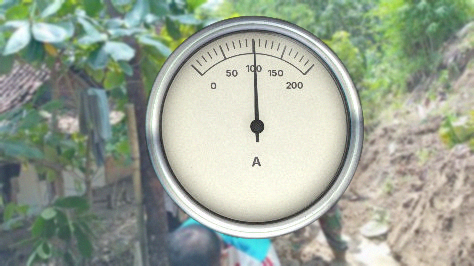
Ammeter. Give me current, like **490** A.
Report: **100** A
